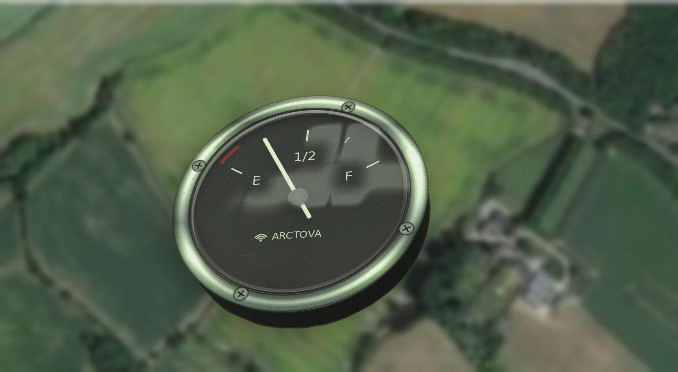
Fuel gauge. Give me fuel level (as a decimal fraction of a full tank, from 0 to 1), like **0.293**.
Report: **0.25**
